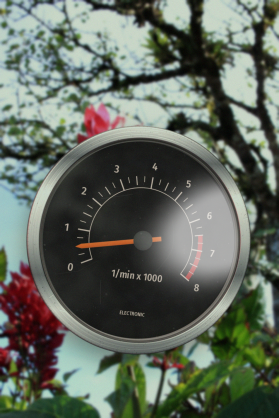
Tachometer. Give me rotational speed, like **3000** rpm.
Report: **500** rpm
